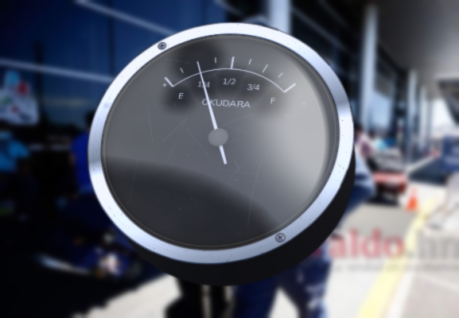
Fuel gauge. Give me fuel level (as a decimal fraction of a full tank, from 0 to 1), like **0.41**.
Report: **0.25**
